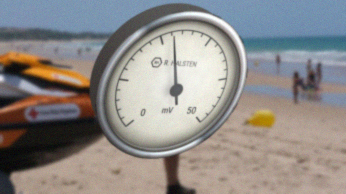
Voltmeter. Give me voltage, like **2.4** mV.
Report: **22** mV
